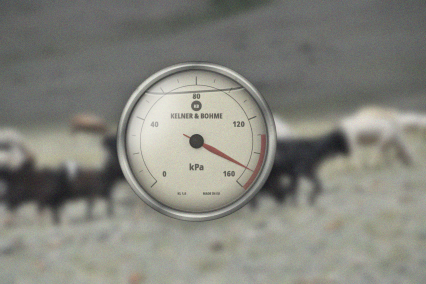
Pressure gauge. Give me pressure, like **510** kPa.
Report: **150** kPa
